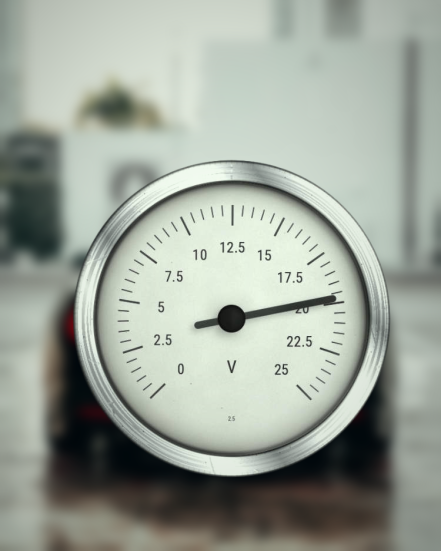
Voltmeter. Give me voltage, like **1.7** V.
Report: **19.75** V
